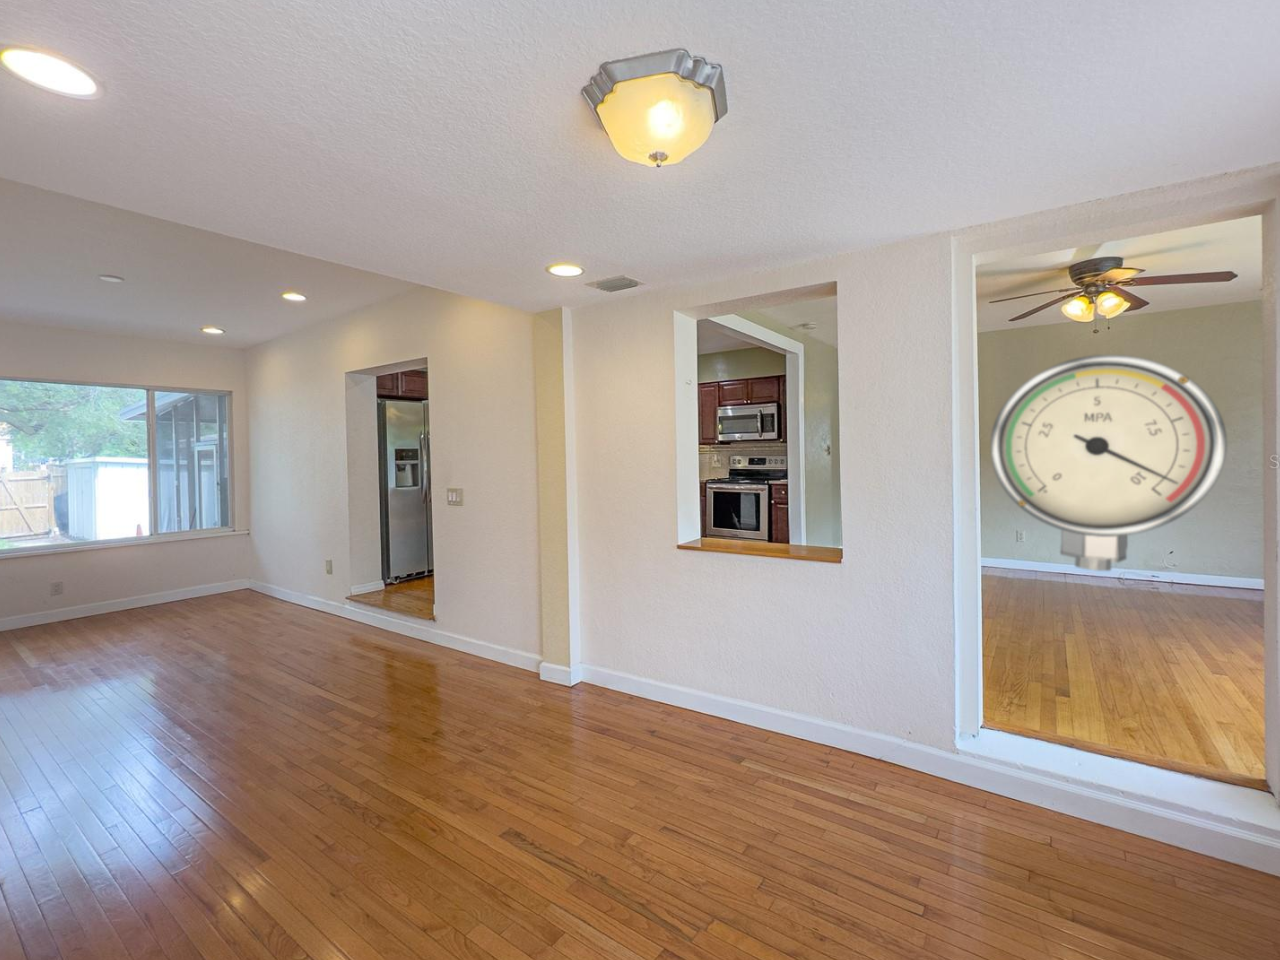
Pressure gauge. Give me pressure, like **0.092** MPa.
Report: **9.5** MPa
